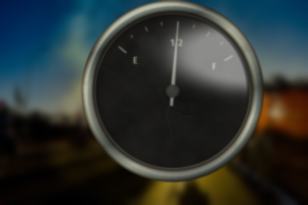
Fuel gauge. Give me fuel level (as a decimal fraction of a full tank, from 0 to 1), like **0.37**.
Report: **0.5**
